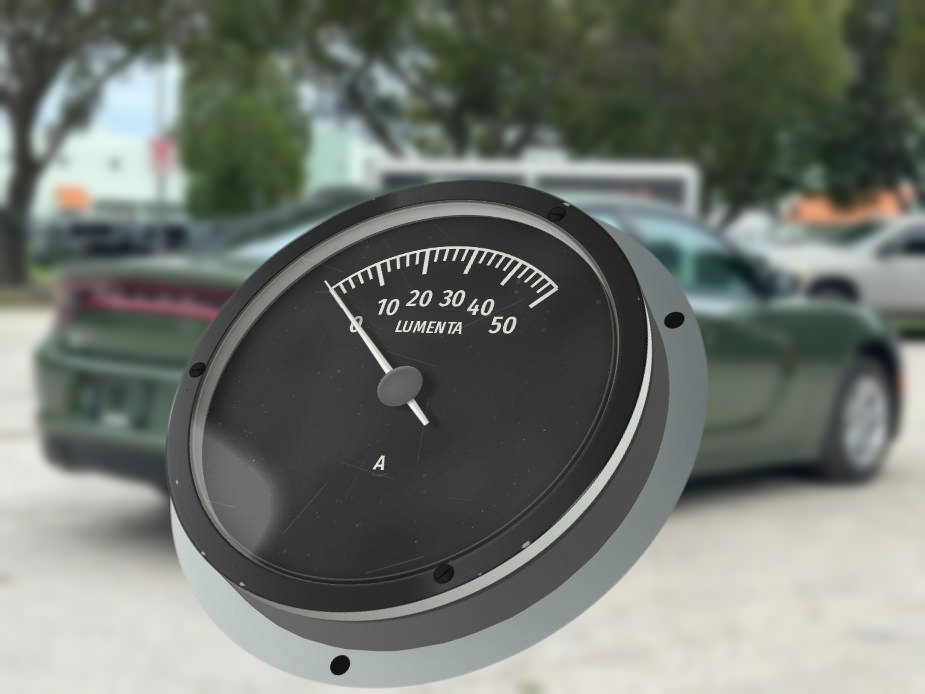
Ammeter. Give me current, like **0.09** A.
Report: **0** A
